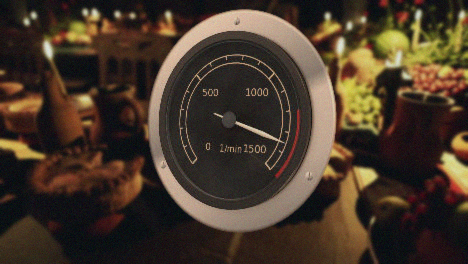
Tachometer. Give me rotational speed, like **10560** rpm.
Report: **1350** rpm
